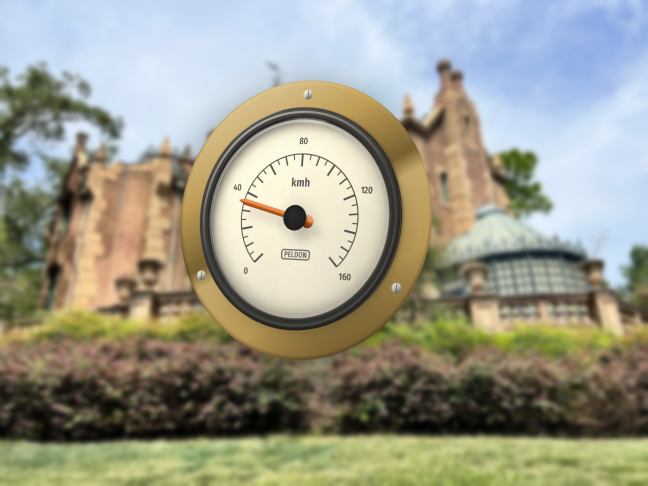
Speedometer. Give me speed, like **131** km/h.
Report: **35** km/h
